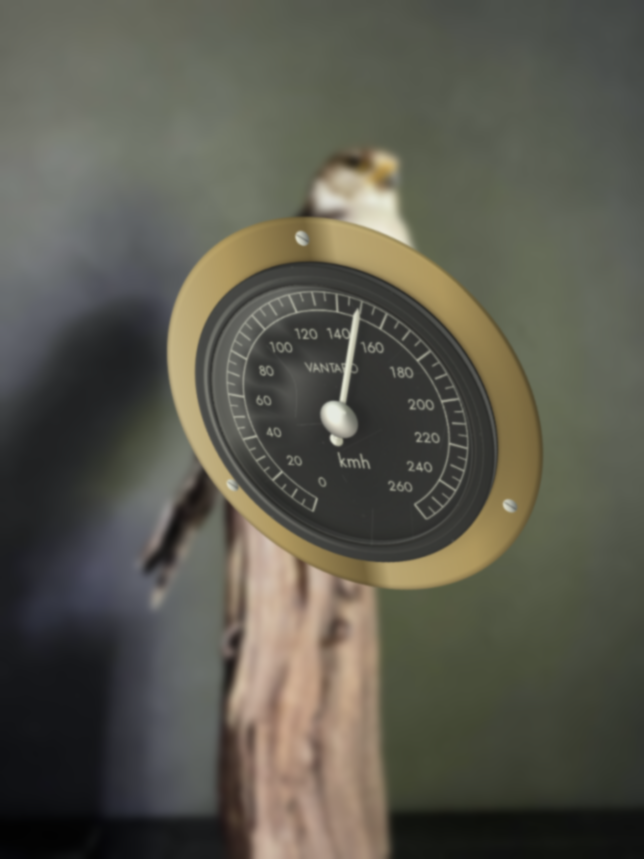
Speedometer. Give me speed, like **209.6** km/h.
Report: **150** km/h
